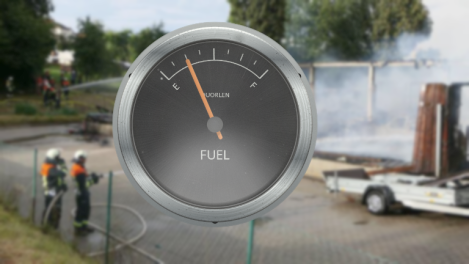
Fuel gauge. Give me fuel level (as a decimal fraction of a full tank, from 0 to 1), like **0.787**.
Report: **0.25**
